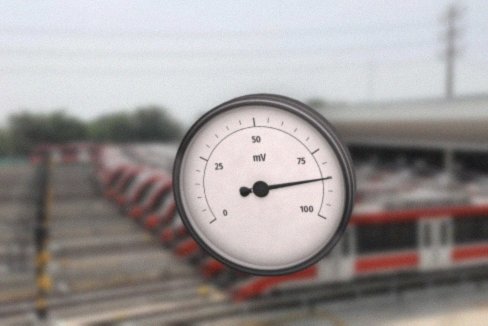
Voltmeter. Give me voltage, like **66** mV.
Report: **85** mV
